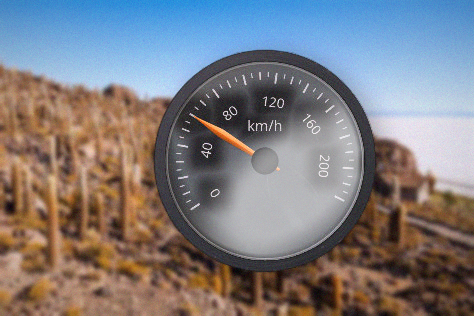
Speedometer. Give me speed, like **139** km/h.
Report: **60** km/h
